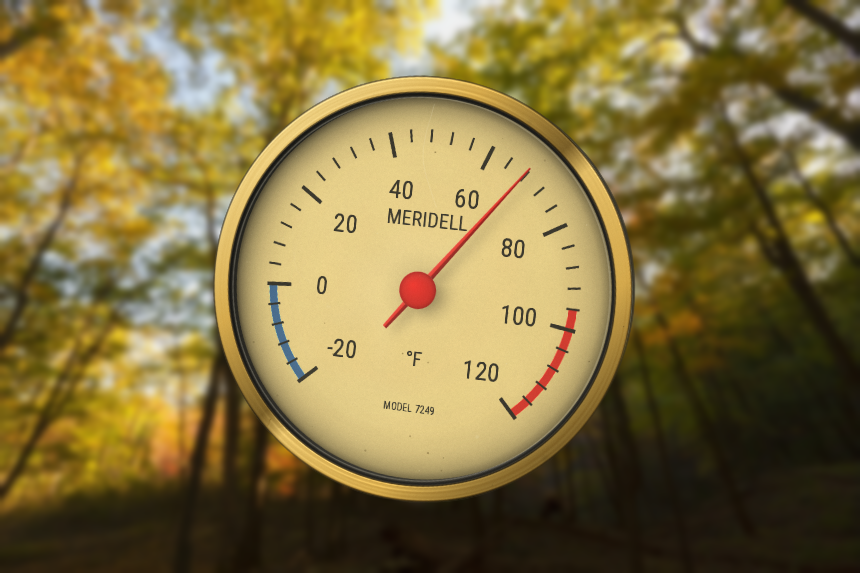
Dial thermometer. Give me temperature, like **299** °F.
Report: **68** °F
